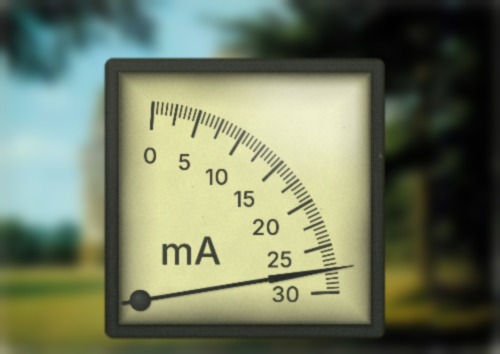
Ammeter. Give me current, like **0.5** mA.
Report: **27.5** mA
